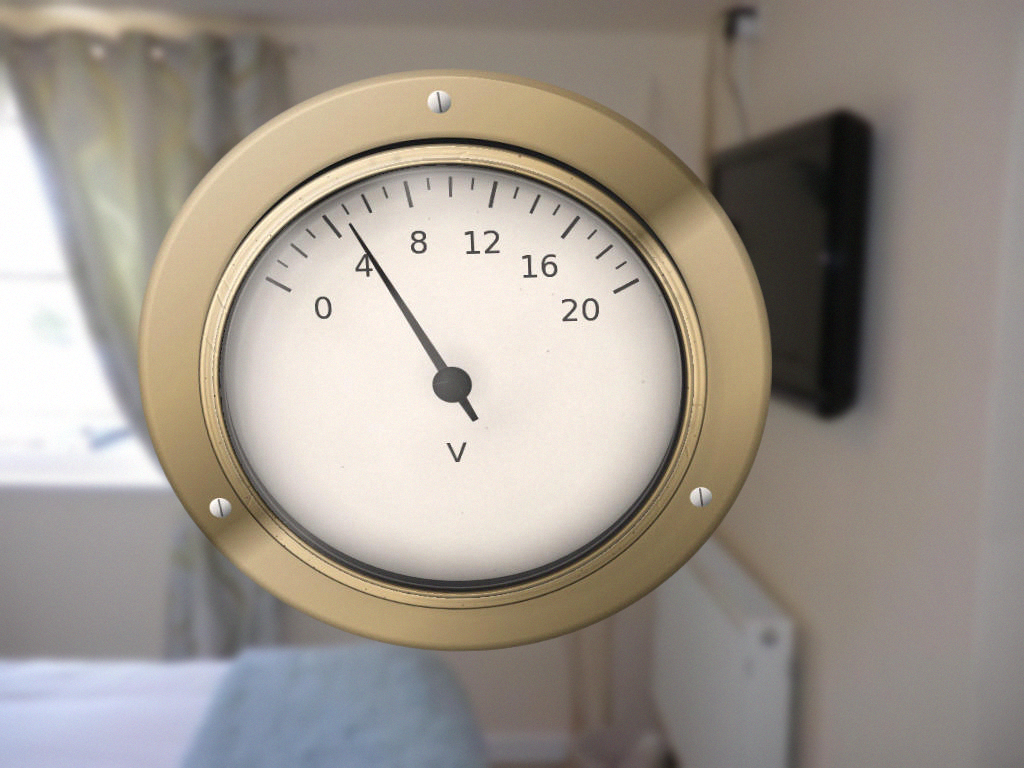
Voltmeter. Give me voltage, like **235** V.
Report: **5** V
